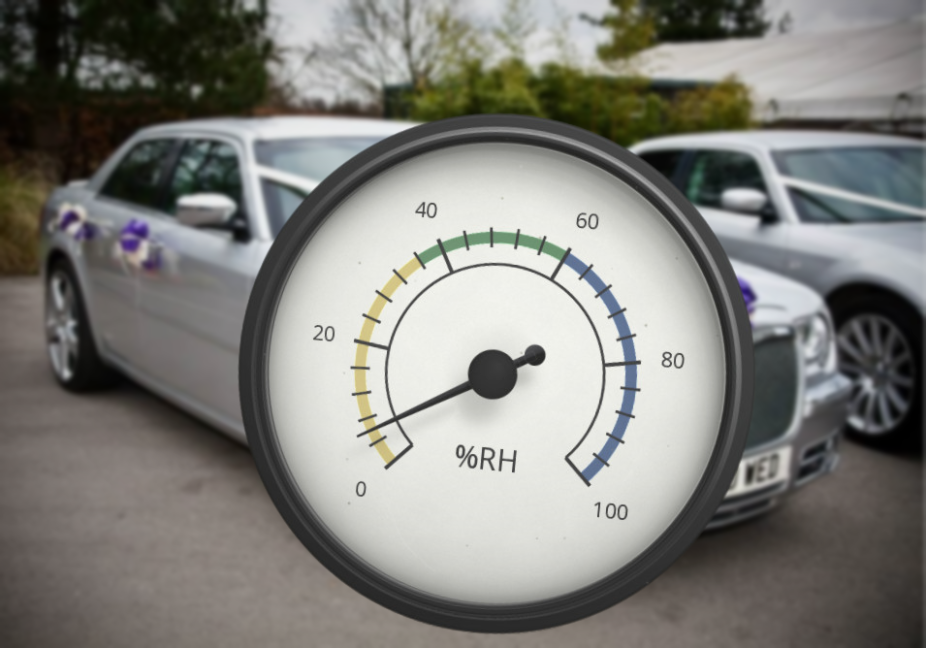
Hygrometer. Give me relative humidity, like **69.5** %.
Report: **6** %
